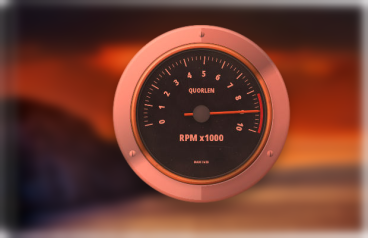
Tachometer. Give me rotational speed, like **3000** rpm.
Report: **9000** rpm
